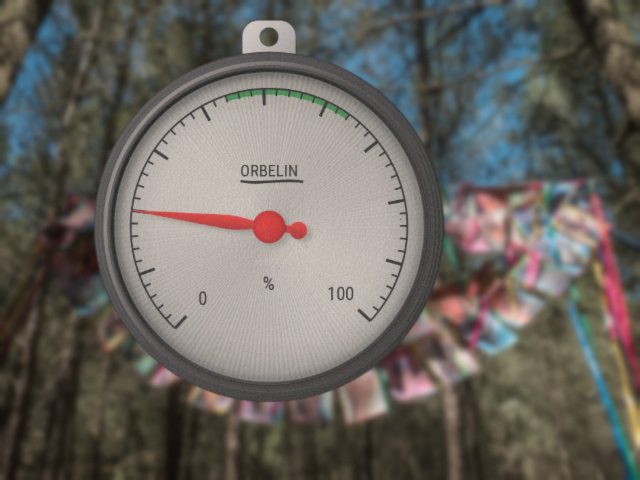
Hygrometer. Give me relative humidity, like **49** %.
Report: **20** %
